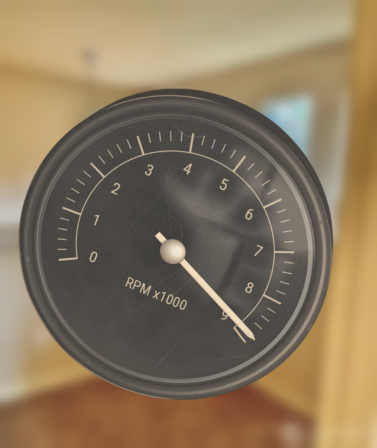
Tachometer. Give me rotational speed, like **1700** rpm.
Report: **8800** rpm
